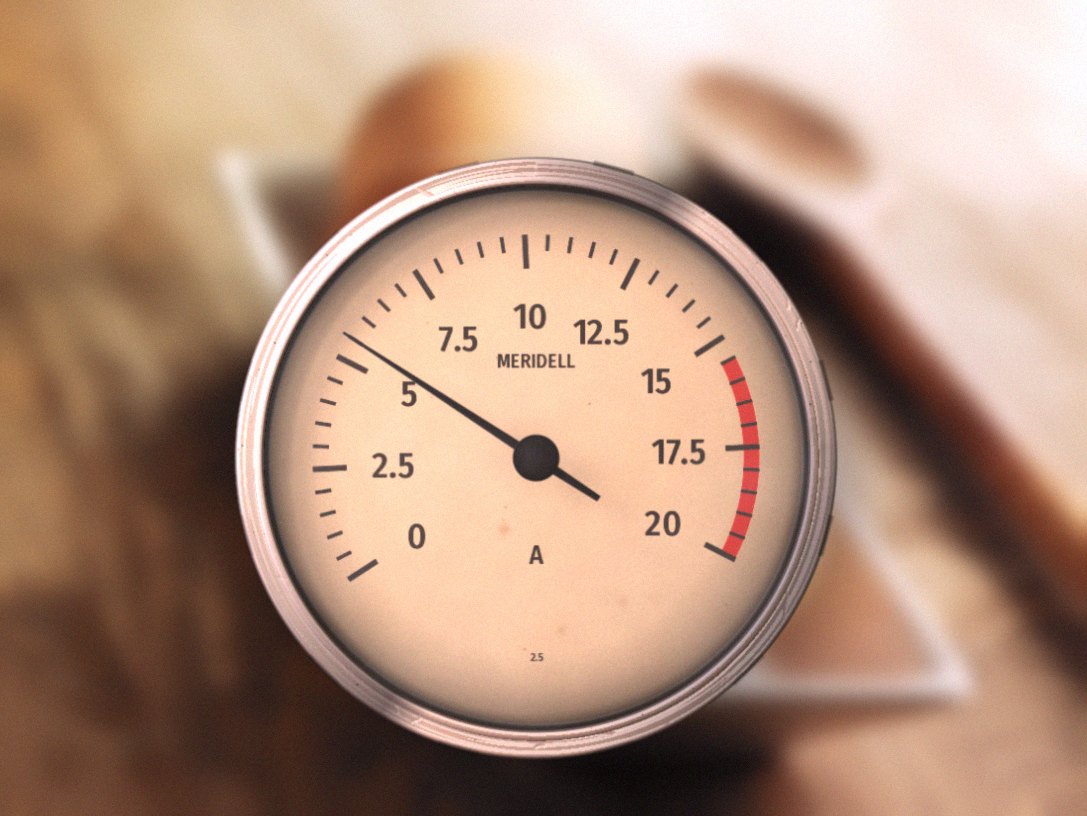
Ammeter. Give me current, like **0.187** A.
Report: **5.5** A
